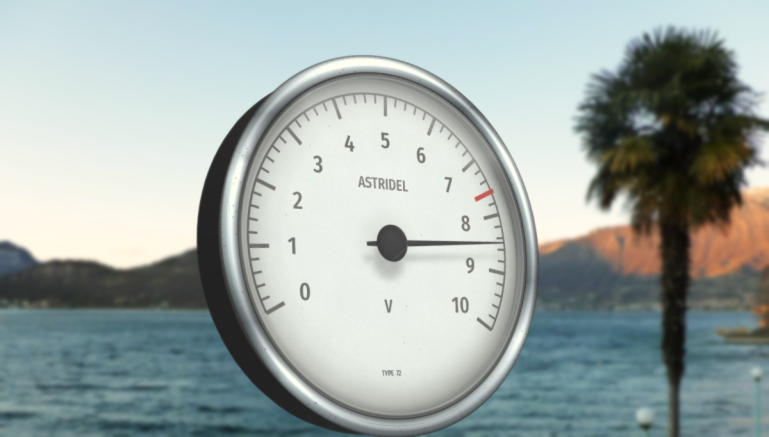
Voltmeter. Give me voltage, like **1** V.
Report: **8.5** V
